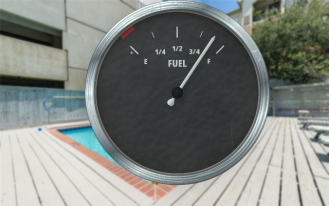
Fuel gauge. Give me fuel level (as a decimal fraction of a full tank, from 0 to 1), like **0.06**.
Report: **0.875**
